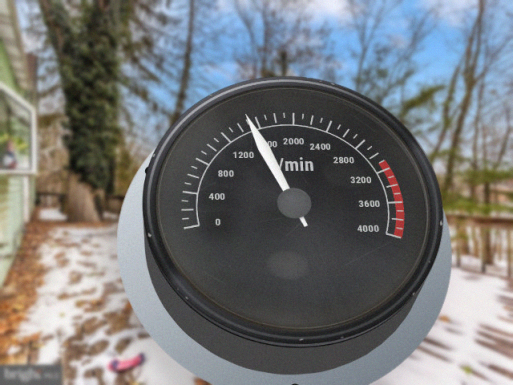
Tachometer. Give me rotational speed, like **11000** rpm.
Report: **1500** rpm
